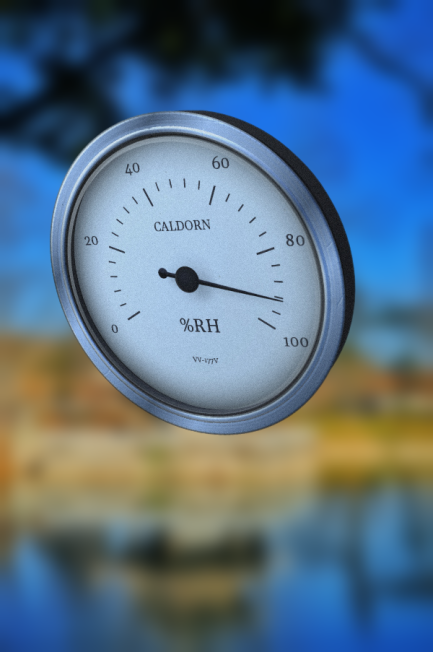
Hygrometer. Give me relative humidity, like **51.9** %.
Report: **92** %
